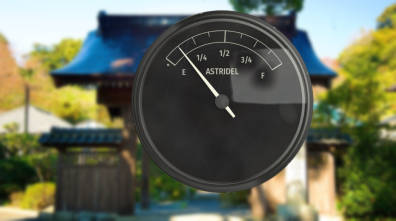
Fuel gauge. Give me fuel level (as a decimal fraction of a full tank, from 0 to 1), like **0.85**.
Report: **0.125**
